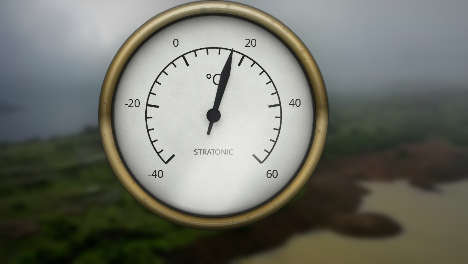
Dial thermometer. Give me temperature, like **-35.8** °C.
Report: **16** °C
